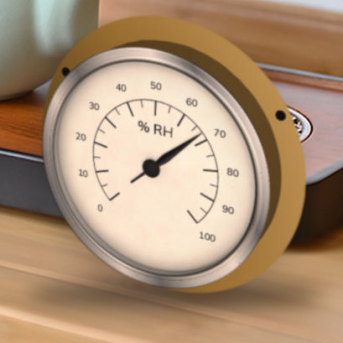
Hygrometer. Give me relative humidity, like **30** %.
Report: **67.5** %
